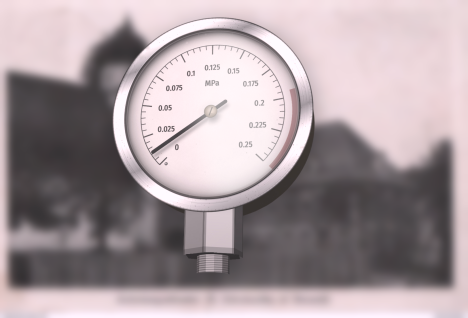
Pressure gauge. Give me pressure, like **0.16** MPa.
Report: **0.01** MPa
